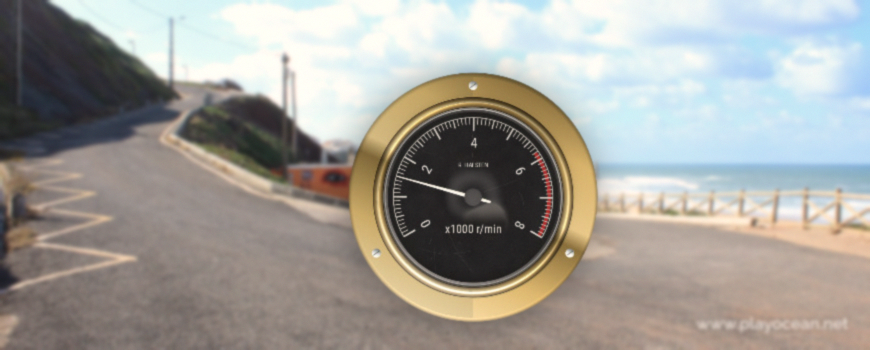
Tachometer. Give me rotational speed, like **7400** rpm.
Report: **1500** rpm
